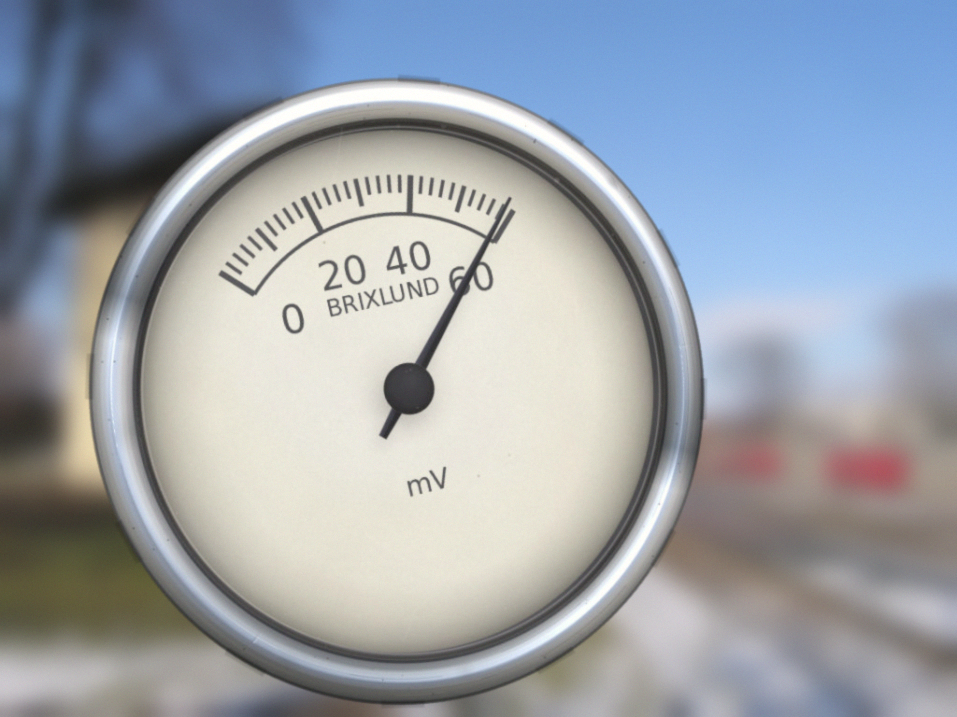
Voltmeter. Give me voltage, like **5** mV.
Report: **58** mV
